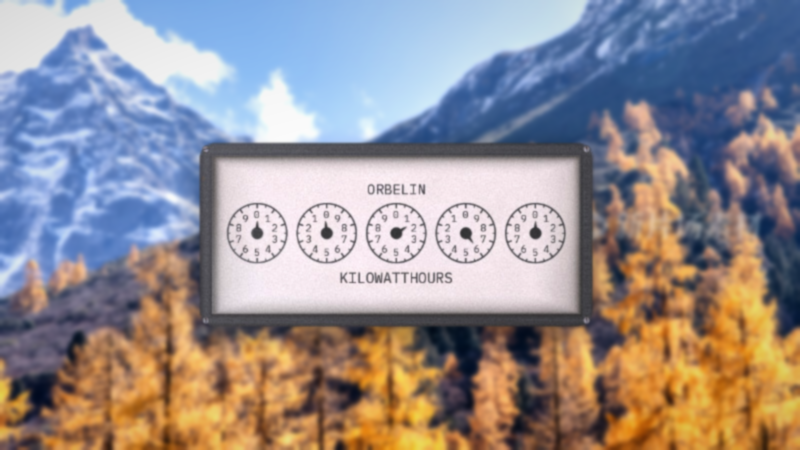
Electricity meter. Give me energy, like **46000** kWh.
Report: **160** kWh
